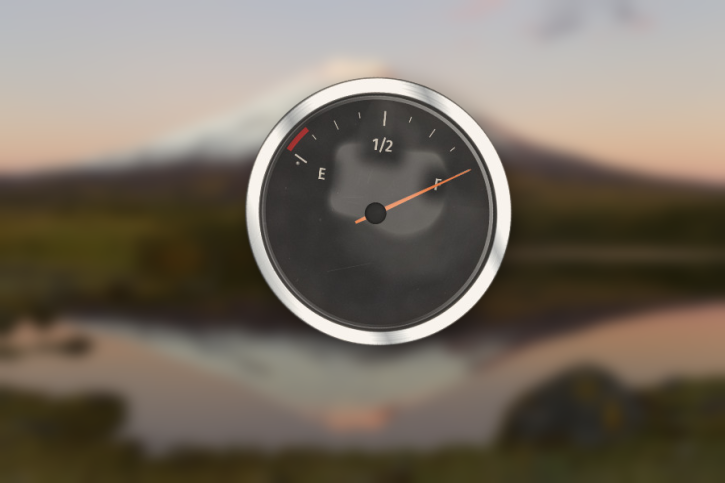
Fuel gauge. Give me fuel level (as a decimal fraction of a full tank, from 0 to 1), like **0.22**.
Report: **1**
